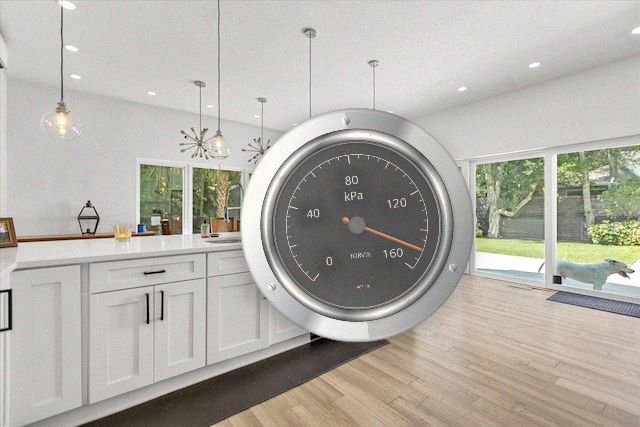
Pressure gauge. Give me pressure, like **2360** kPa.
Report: **150** kPa
